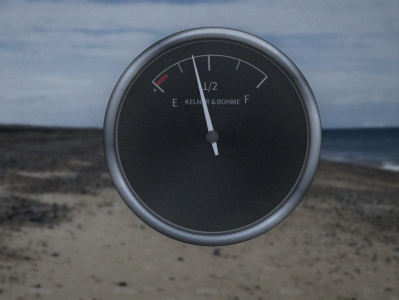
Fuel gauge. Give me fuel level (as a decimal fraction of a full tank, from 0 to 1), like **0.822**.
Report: **0.375**
